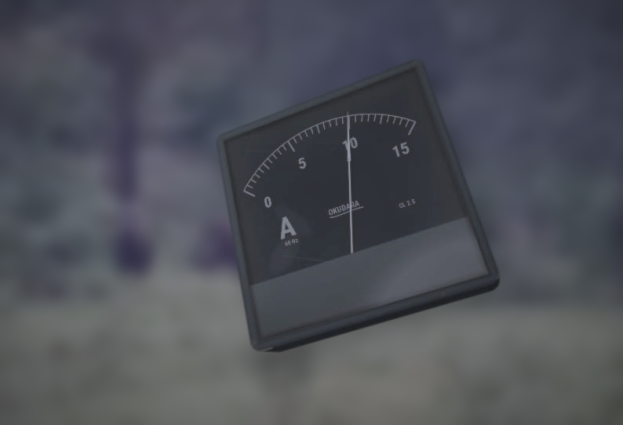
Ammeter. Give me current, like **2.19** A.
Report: **10** A
